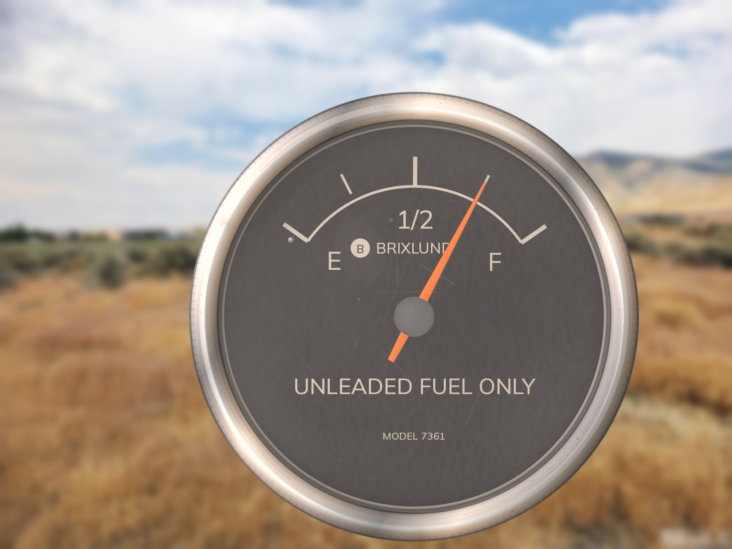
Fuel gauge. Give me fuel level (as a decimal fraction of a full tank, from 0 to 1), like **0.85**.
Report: **0.75**
